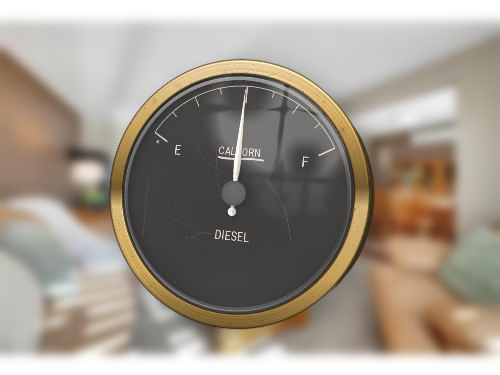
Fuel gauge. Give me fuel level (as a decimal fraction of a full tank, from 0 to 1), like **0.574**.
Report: **0.5**
